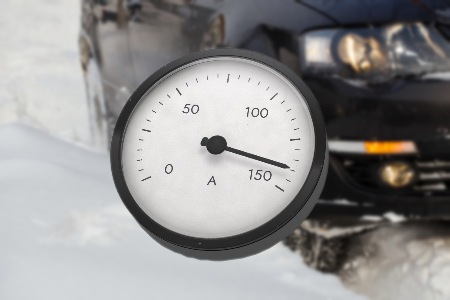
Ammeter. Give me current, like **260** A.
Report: **140** A
